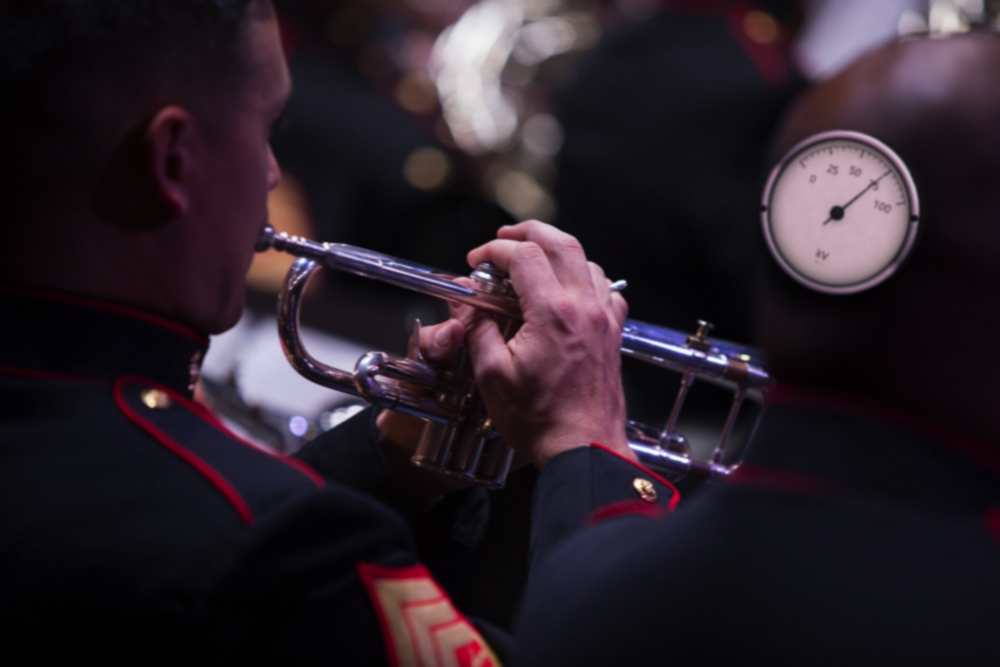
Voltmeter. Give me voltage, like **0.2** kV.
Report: **75** kV
